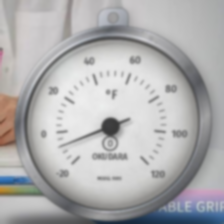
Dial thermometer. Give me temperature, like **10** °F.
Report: **-8** °F
